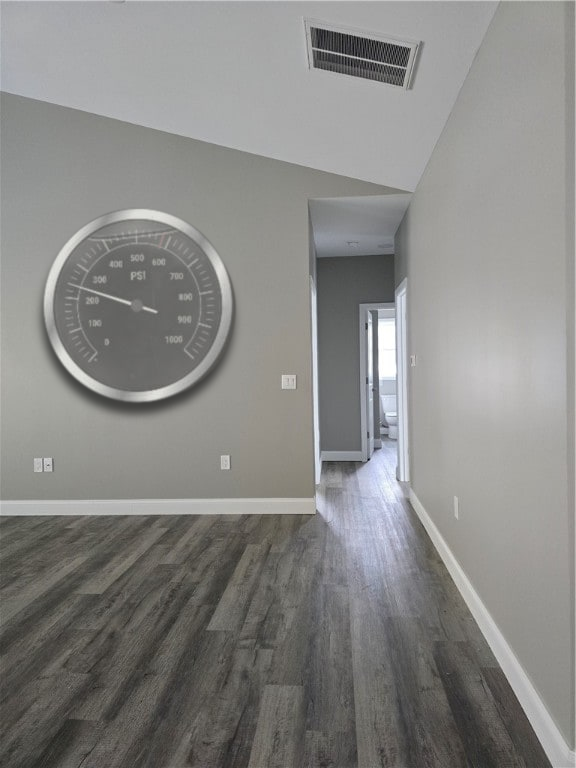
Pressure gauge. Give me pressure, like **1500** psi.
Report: **240** psi
